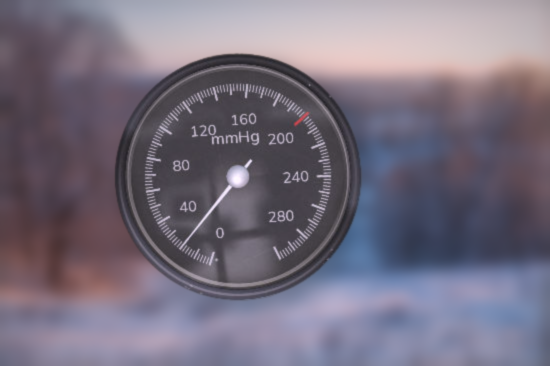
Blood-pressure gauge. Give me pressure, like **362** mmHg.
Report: **20** mmHg
